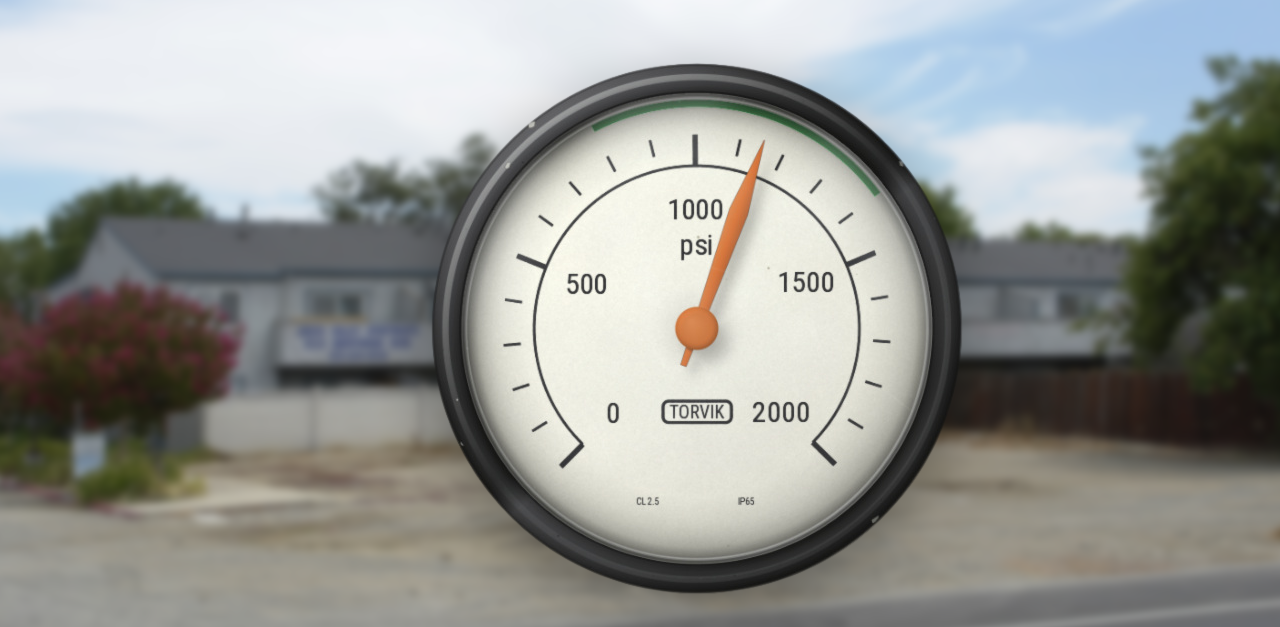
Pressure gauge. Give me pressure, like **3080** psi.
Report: **1150** psi
